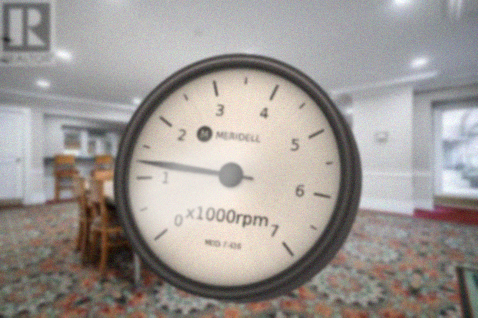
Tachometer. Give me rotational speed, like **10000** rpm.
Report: **1250** rpm
